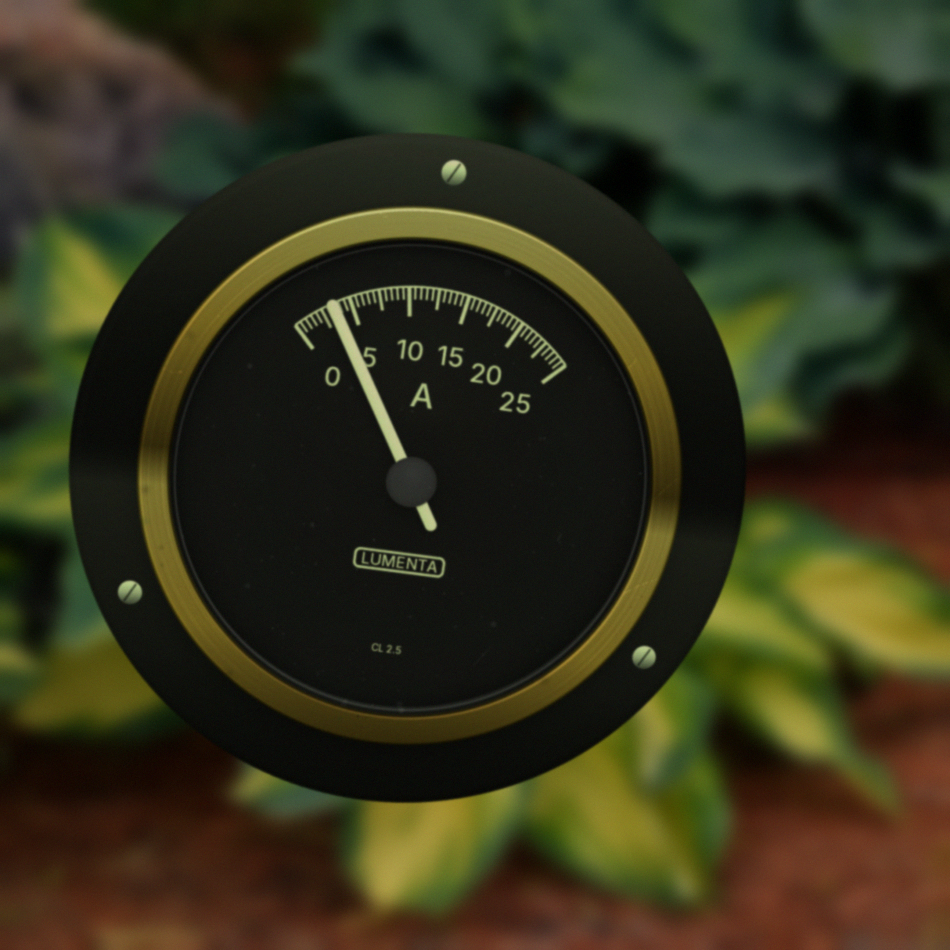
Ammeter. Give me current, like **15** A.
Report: **3.5** A
